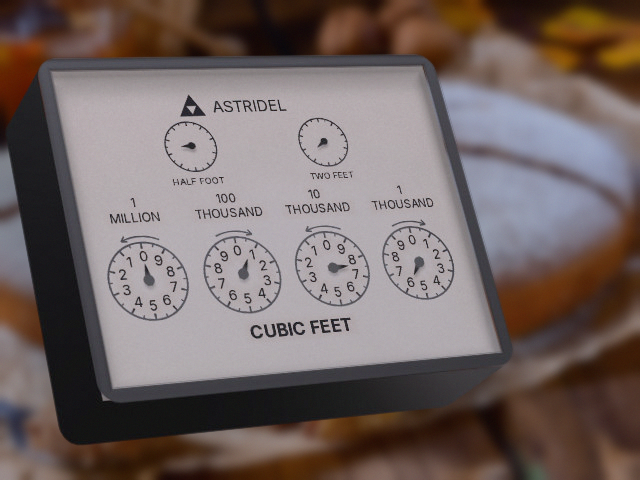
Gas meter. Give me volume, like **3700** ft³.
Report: **7600** ft³
